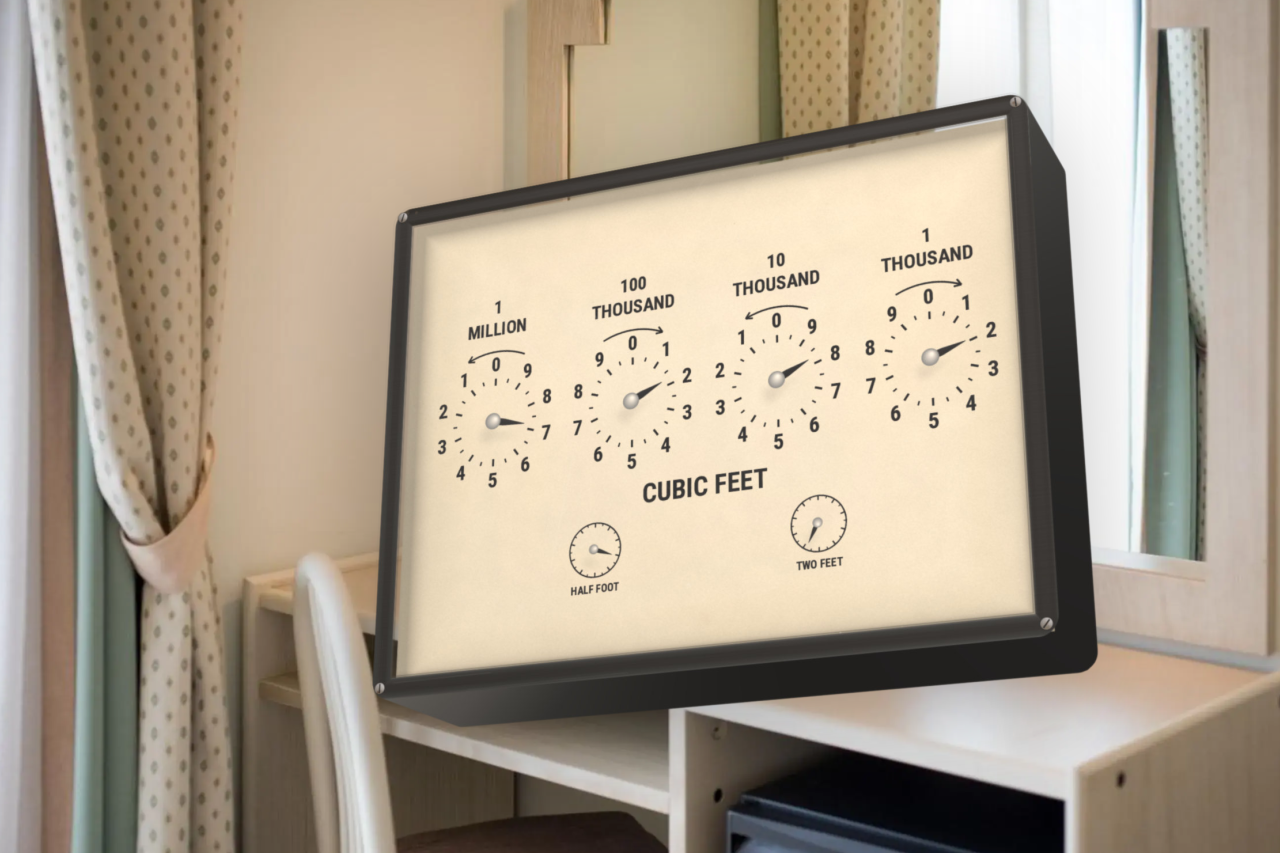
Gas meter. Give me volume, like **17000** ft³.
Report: **718200** ft³
